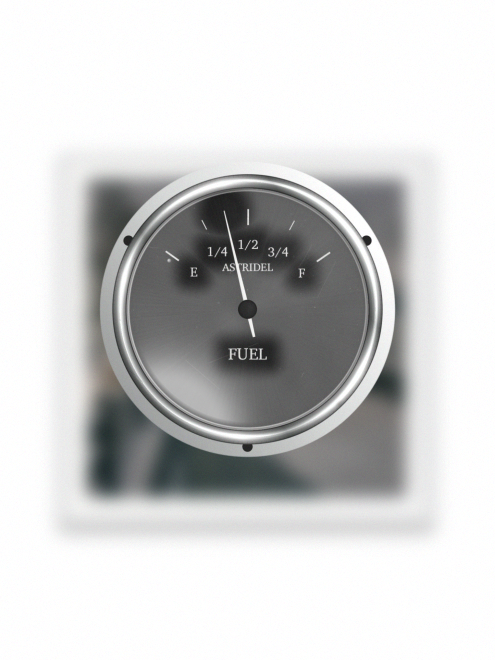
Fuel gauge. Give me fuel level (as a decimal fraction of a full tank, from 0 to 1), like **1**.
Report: **0.375**
